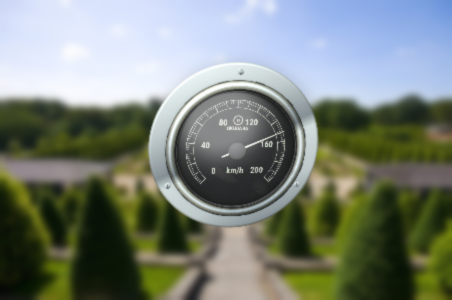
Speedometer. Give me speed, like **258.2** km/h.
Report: **150** km/h
